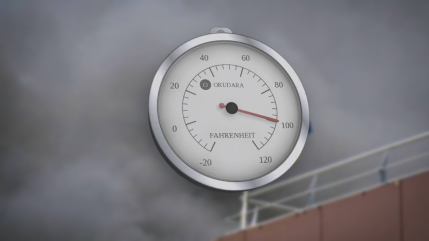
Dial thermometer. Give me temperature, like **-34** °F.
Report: **100** °F
